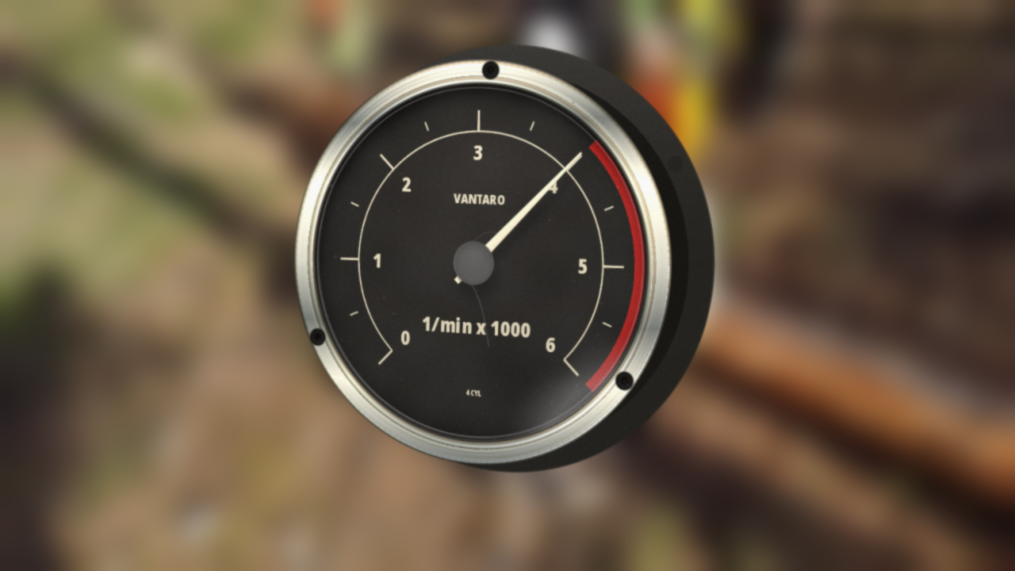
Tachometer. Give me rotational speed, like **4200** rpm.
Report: **4000** rpm
